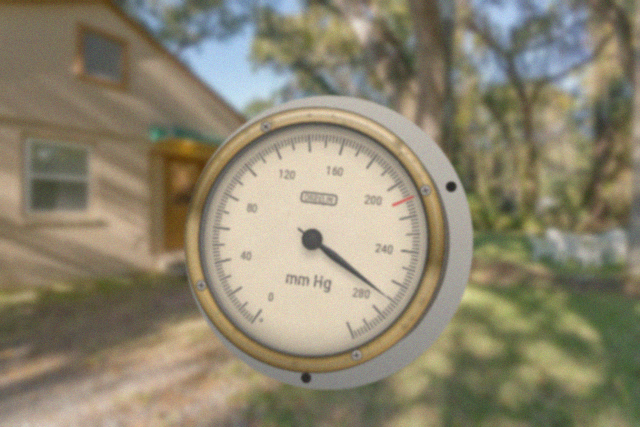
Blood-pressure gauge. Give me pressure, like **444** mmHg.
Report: **270** mmHg
